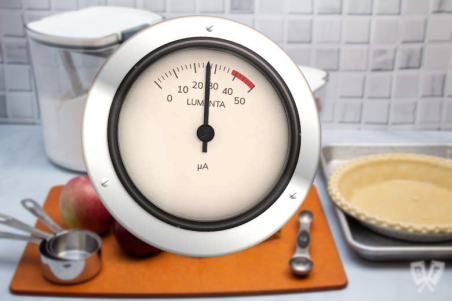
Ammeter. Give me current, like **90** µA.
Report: **26** µA
